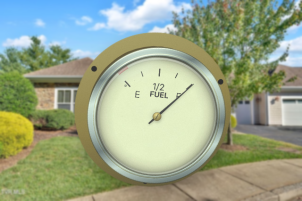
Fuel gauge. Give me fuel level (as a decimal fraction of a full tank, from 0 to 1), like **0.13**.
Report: **1**
